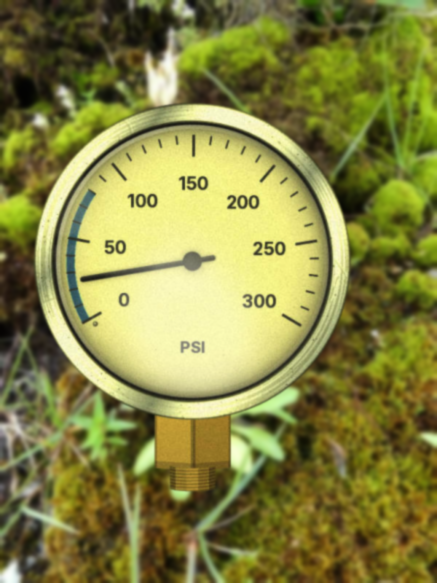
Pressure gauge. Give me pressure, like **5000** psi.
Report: **25** psi
